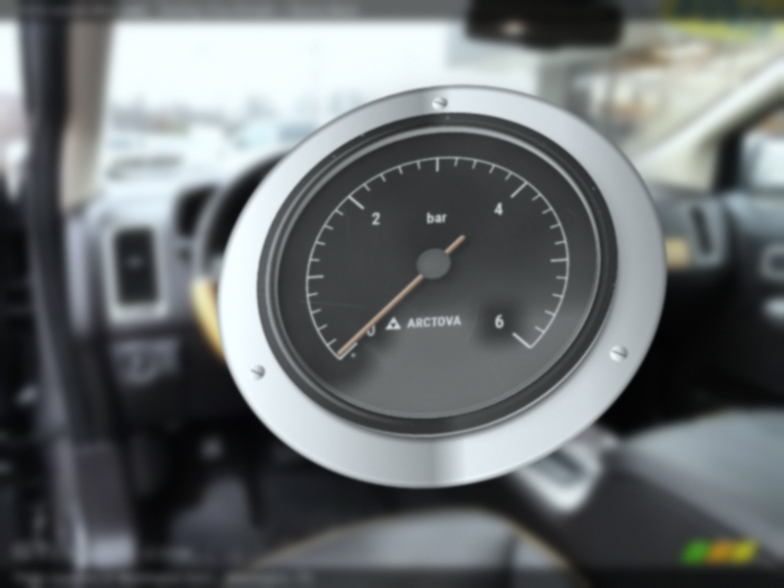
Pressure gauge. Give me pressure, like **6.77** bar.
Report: **0** bar
